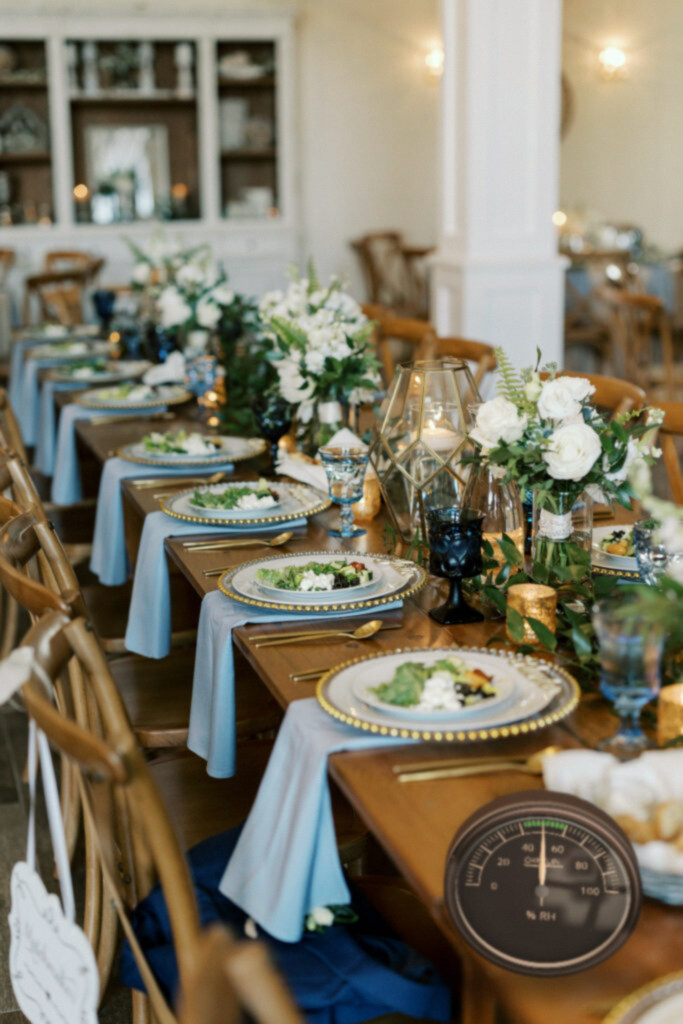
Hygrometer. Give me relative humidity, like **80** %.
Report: **50** %
